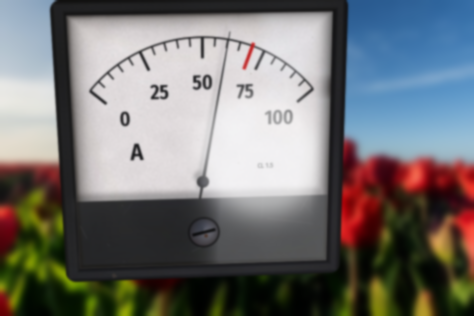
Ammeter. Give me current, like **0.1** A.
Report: **60** A
